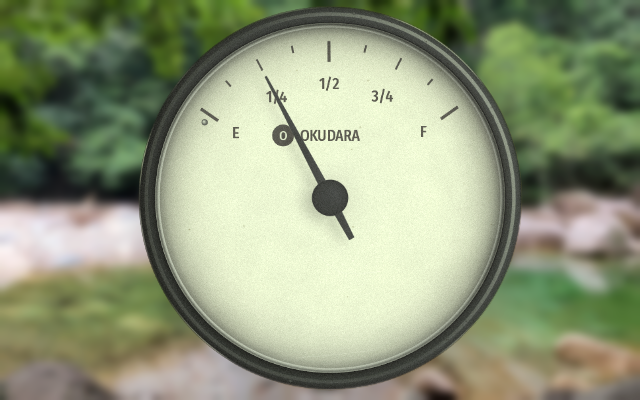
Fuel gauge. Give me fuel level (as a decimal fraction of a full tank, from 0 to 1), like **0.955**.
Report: **0.25**
